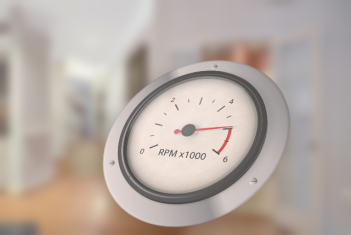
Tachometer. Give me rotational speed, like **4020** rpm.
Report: **5000** rpm
